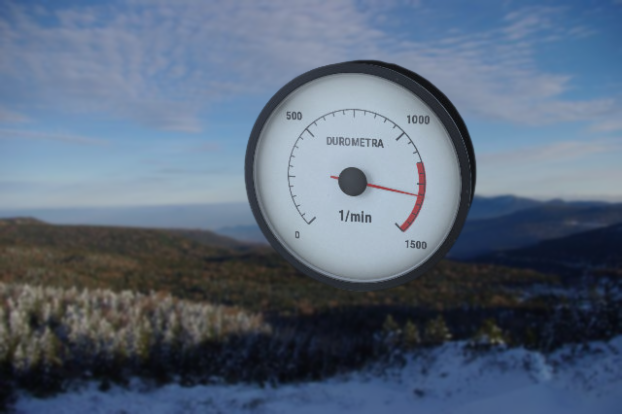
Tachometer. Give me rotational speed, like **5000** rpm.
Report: **1300** rpm
